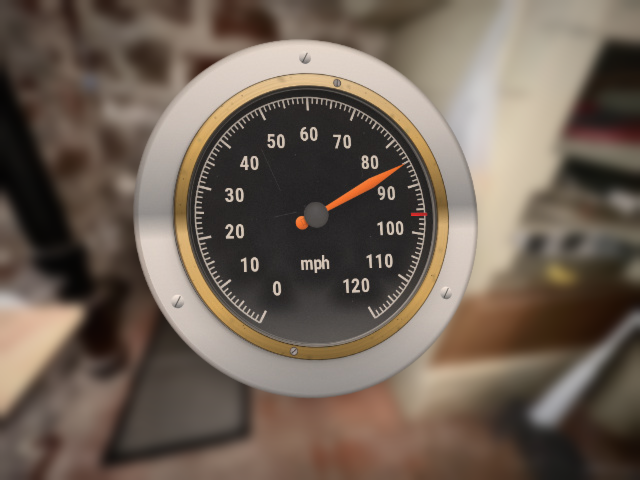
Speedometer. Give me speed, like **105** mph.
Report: **85** mph
